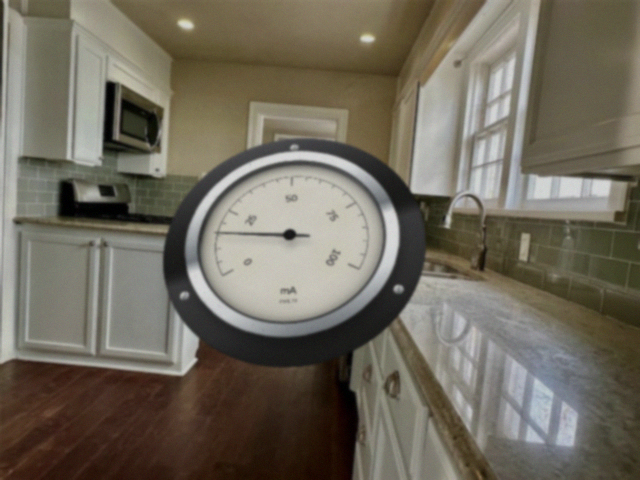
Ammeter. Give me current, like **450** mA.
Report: **15** mA
